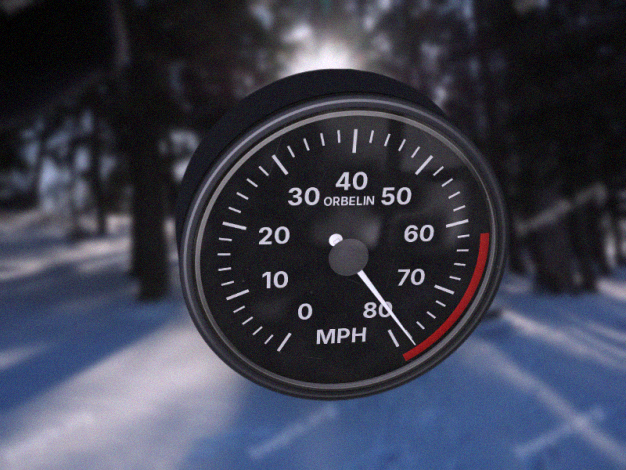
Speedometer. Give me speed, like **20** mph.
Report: **78** mph
